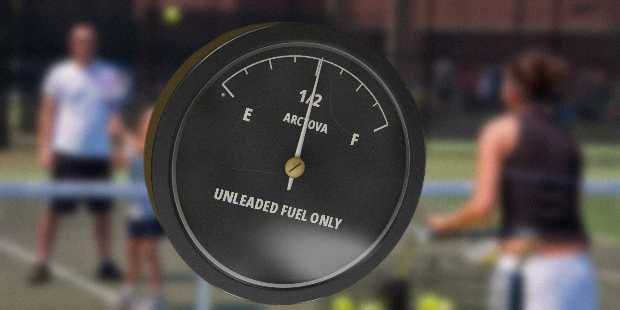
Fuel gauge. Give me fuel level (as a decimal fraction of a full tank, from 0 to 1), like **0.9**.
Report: **0.5**
